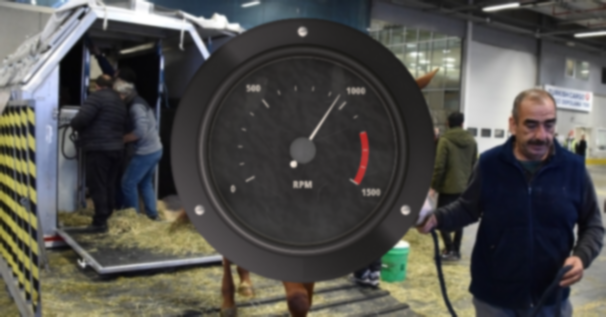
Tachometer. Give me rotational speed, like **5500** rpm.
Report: **950** rpm
